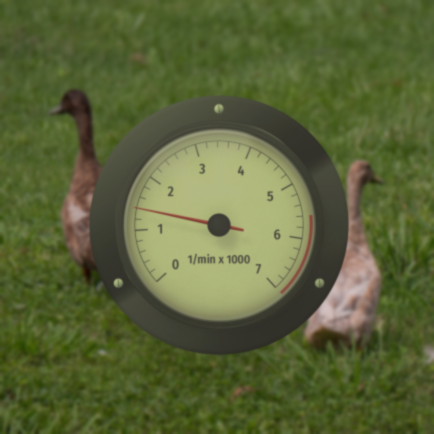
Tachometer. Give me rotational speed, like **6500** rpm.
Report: **1400** rpm
